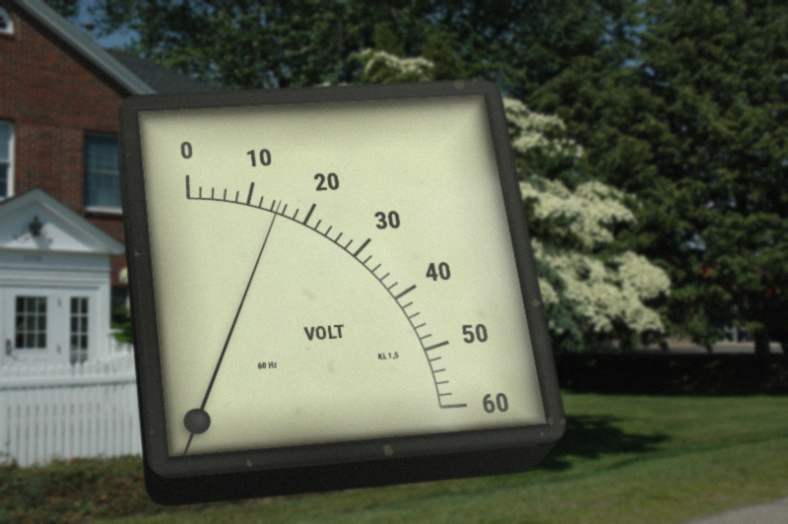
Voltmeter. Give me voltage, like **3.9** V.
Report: **15** V
